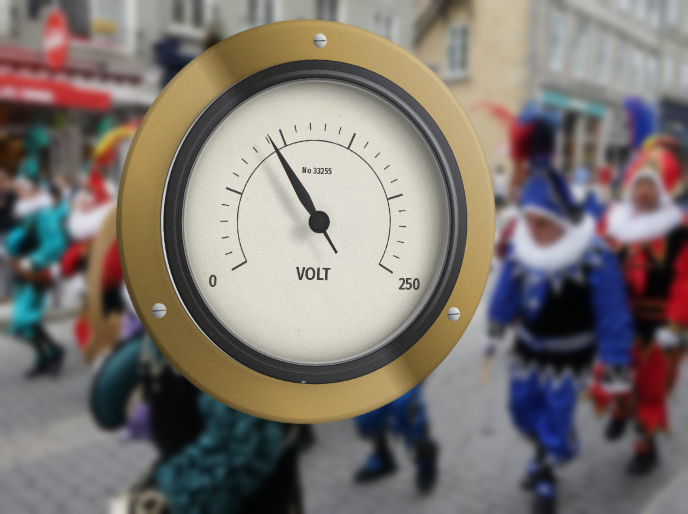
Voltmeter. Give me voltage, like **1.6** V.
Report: **90** V
